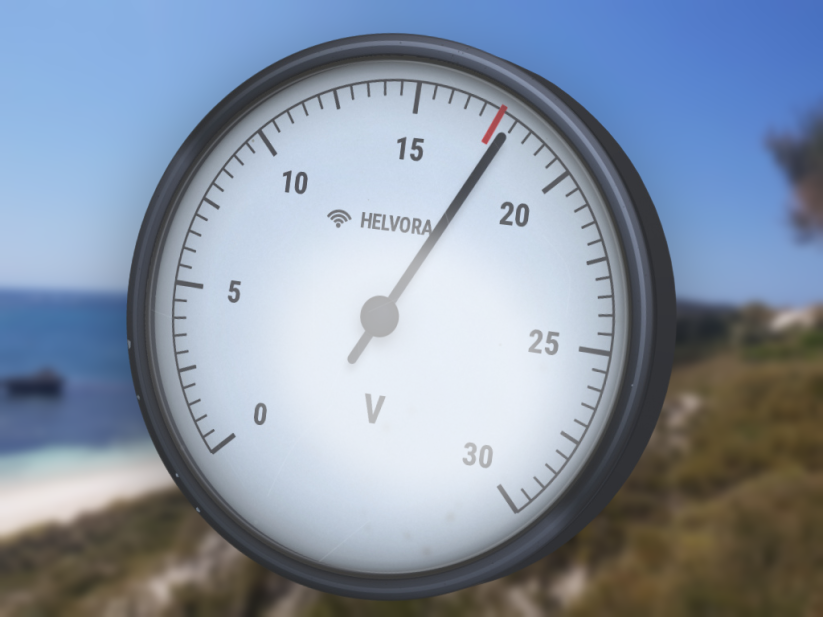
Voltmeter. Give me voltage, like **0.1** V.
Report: **18** V
